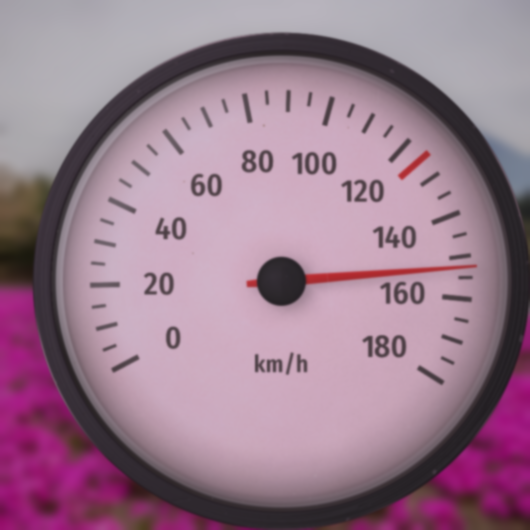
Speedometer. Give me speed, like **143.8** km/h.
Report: **152.5** km/h
